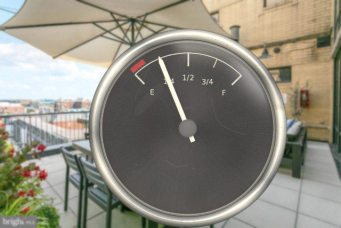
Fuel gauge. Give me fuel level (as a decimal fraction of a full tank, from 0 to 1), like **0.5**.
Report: **0.25**
